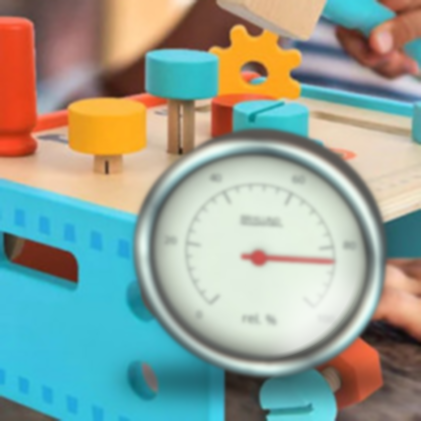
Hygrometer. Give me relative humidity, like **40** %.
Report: **84** %
